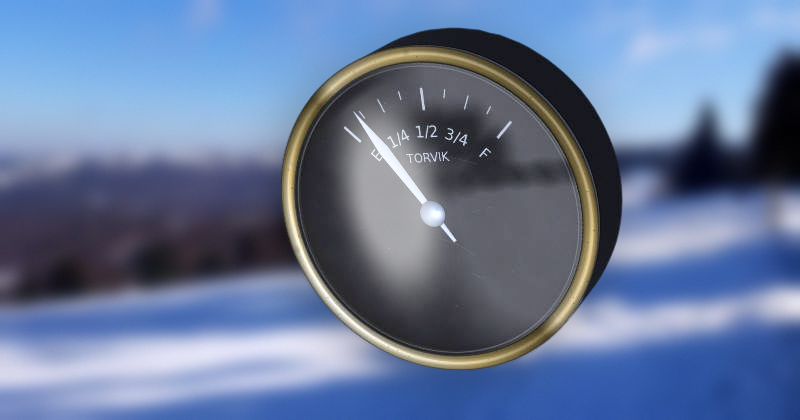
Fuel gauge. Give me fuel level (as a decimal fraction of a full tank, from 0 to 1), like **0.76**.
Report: **0.125**
